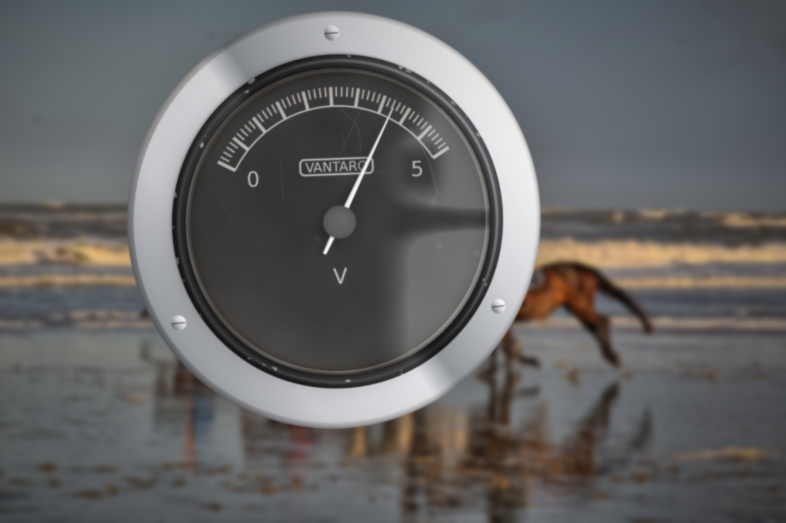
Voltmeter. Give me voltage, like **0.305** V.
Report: **3.7** V
